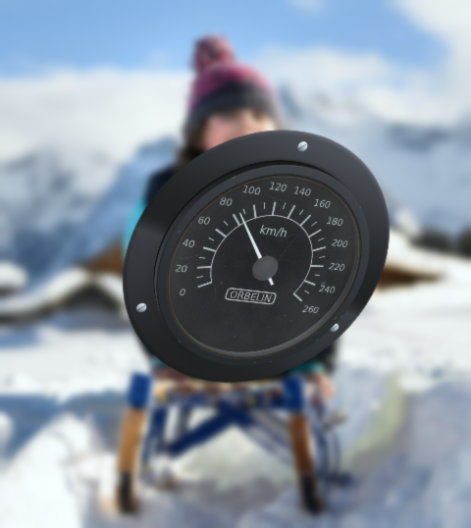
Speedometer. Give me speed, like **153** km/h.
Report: **85** km/h
